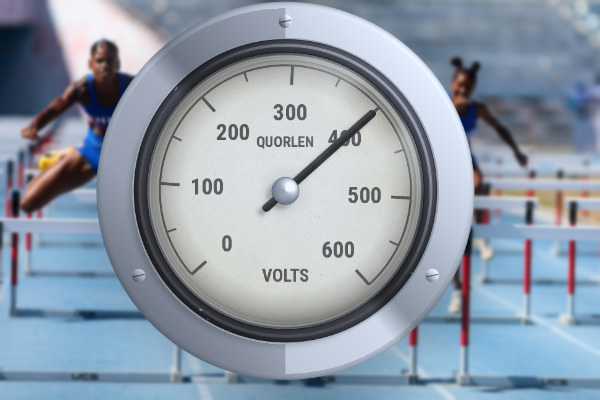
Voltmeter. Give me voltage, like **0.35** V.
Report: **400** V
